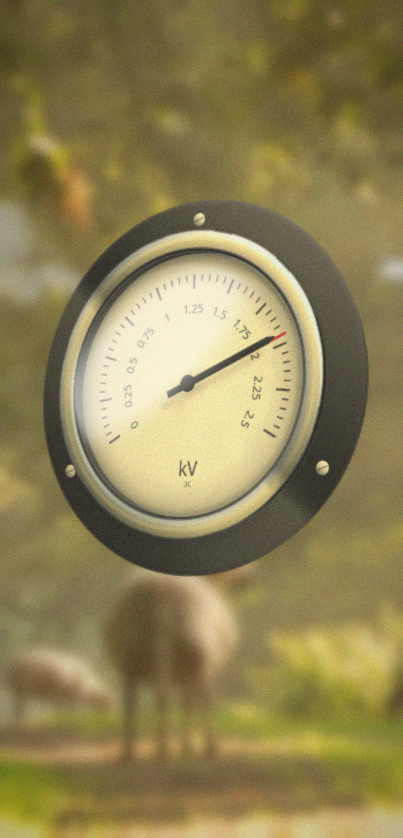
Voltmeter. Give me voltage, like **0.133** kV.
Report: **1.95** kV
